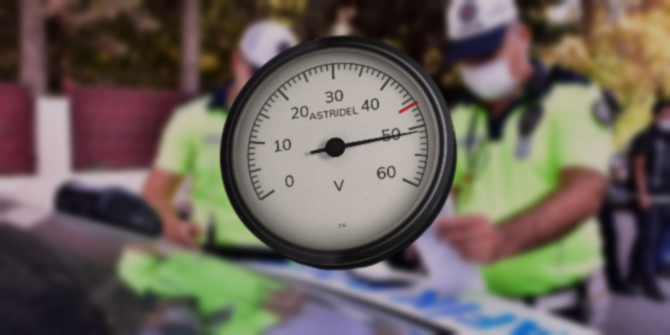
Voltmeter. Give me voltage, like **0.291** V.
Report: **51** V
